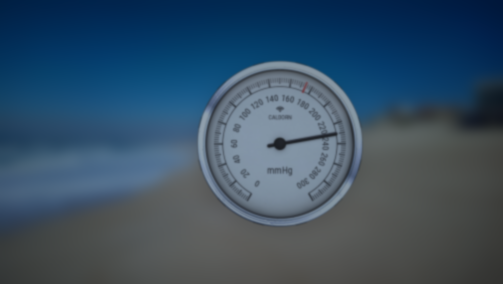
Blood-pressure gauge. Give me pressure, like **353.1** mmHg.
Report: **230** mmHg
